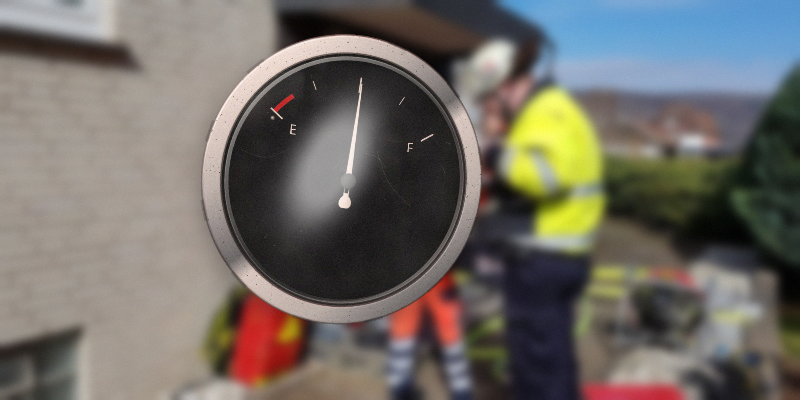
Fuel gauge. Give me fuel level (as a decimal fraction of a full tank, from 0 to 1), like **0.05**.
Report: **0.5**
